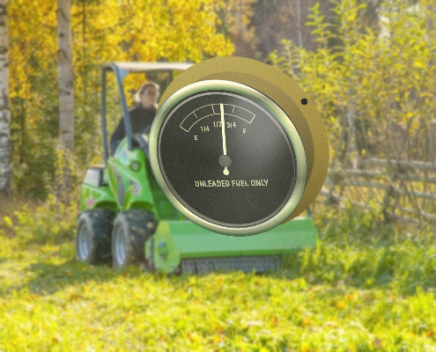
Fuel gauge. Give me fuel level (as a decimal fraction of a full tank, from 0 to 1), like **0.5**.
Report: **0.625**
